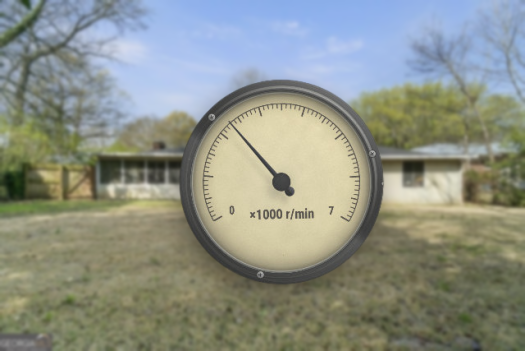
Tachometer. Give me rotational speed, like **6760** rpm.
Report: **2300** rpm
